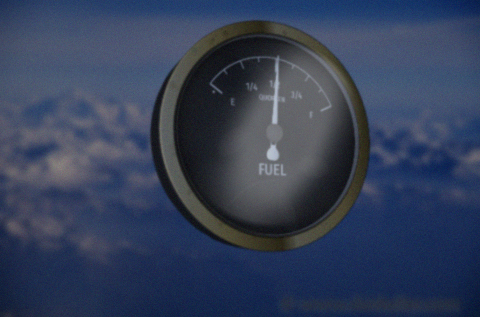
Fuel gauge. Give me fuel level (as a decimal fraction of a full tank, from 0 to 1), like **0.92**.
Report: **0.5**
